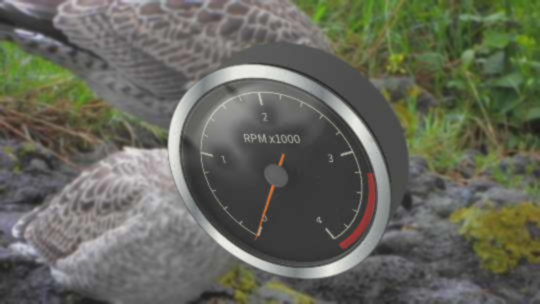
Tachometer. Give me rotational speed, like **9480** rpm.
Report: **0** rpm
